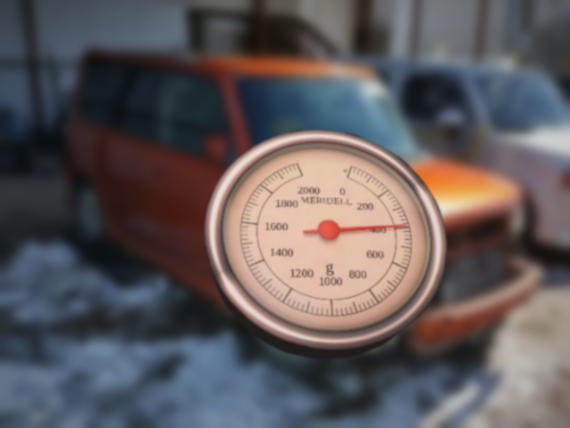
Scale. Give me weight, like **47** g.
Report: **400** g
